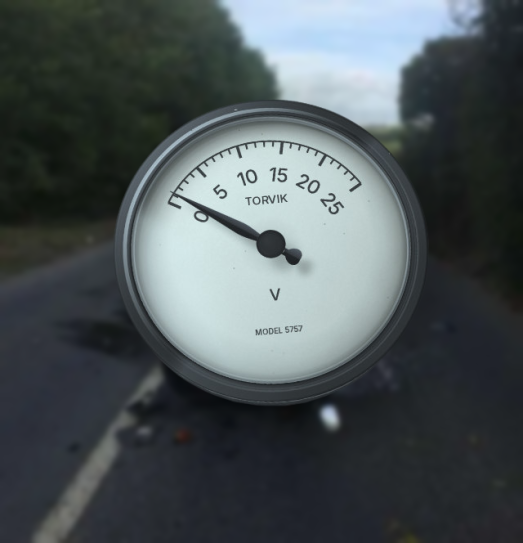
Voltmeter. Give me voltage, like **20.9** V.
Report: **1** V
